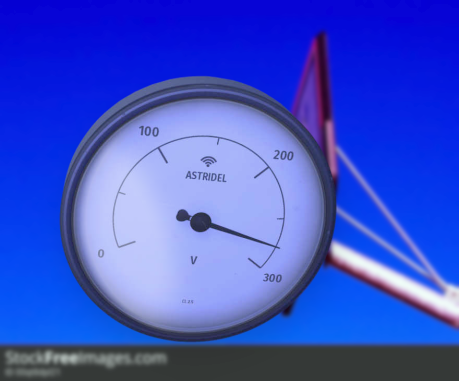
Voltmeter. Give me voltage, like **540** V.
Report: **275** V
